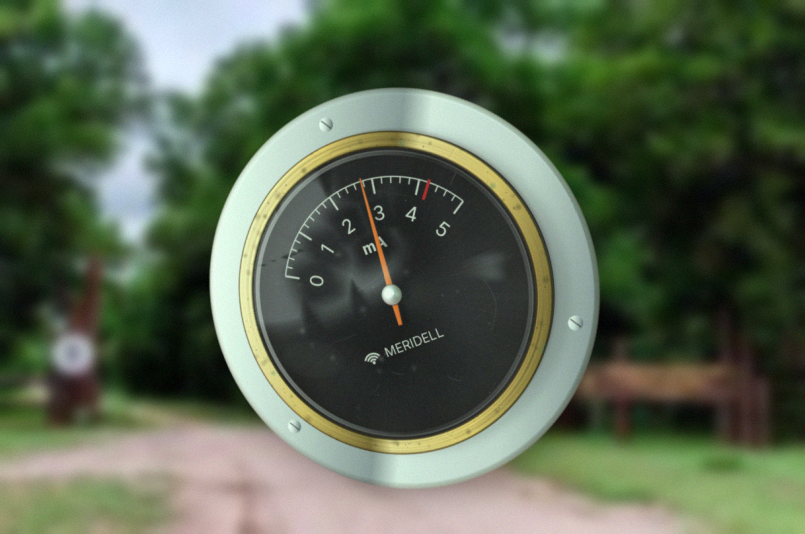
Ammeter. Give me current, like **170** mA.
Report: **2.8** mA
